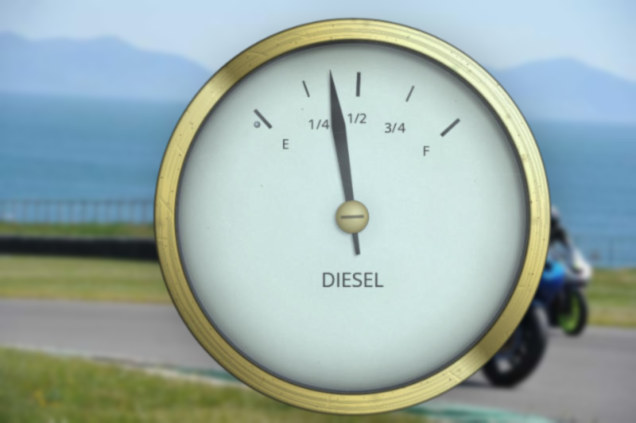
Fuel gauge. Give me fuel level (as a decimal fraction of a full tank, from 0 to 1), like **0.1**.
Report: **0.375**
